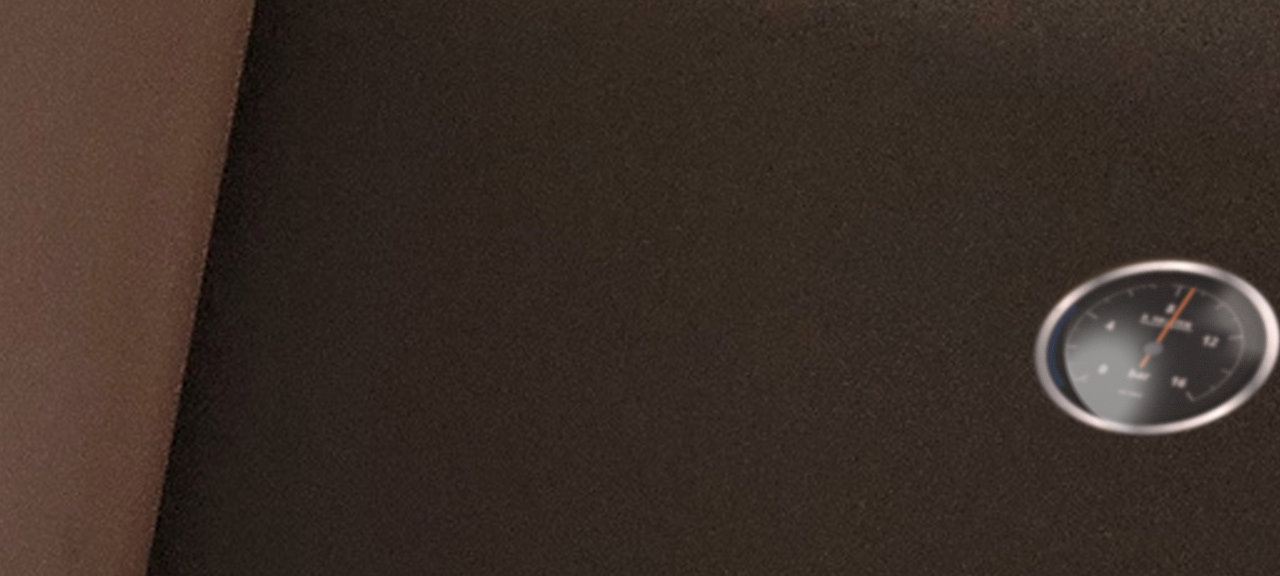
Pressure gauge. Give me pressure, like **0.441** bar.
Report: **8.5** bar
